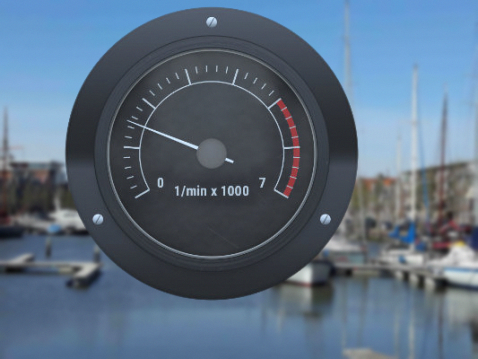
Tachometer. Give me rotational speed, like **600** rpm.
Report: **1500** rpm
